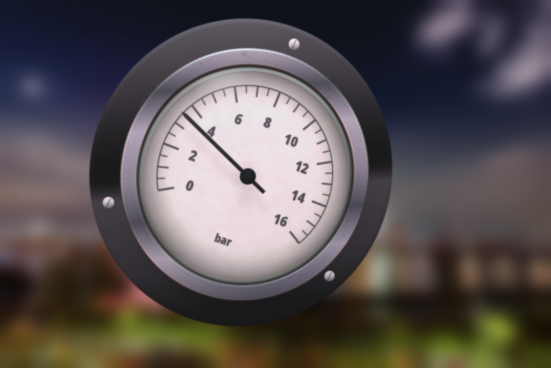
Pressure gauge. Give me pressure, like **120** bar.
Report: **3.5** bar
